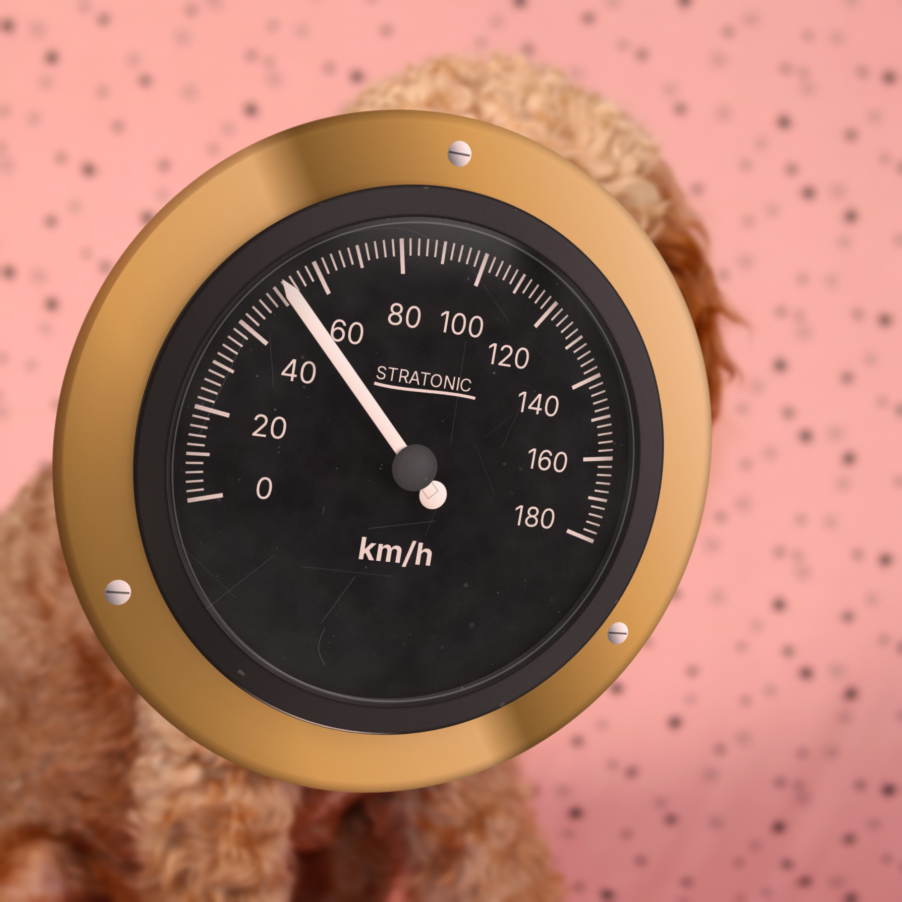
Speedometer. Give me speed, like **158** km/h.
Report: **52** km/h
